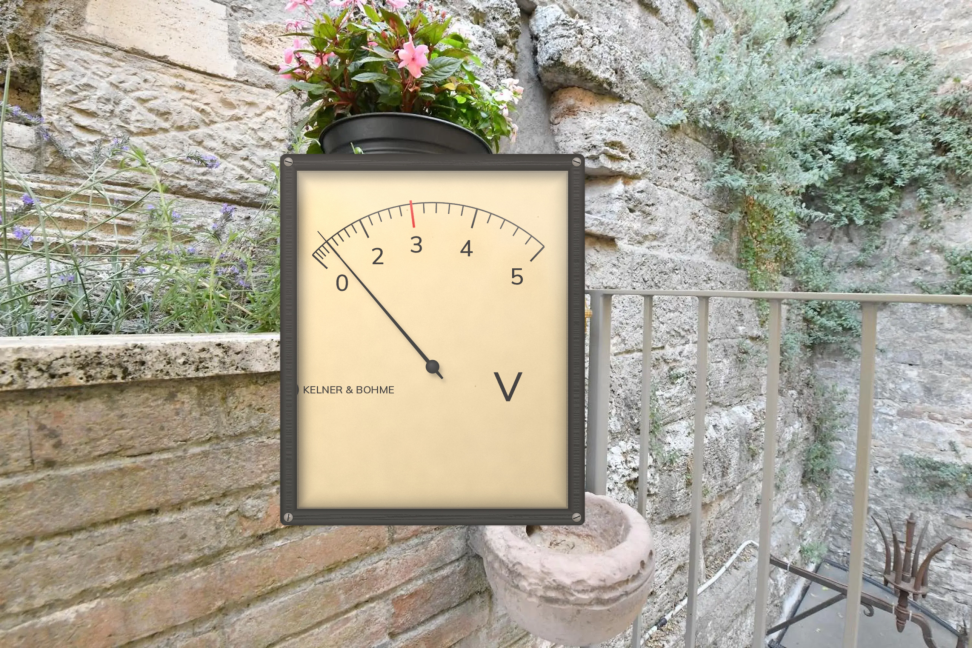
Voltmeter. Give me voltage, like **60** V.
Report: **1** V
